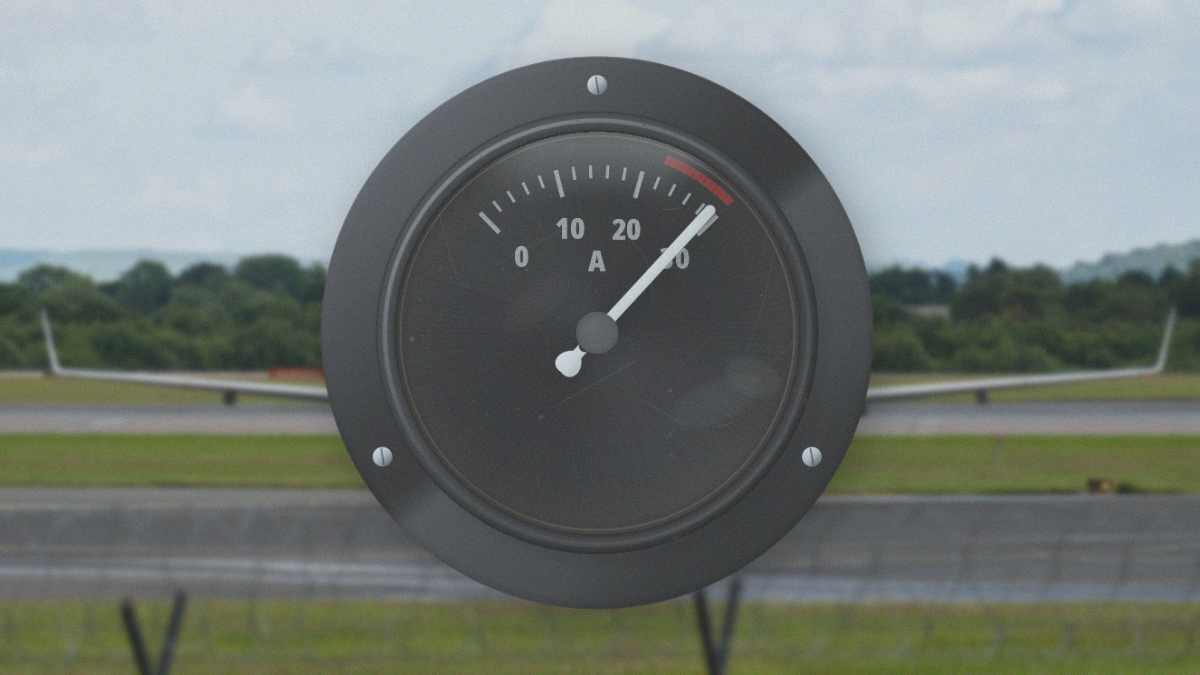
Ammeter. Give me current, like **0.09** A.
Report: **29** A
